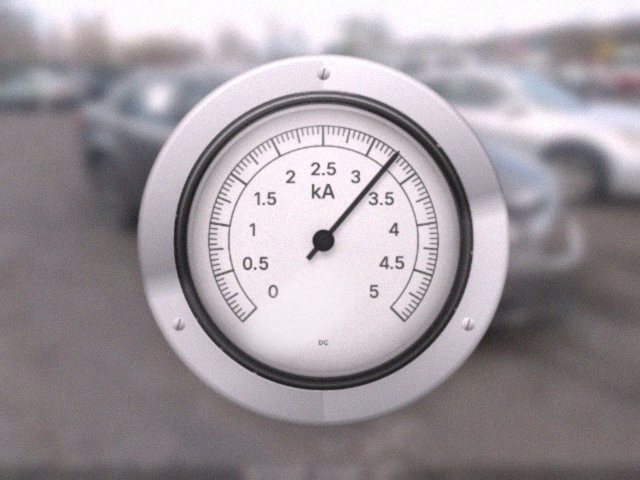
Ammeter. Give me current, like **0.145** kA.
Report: **3.25** kA
